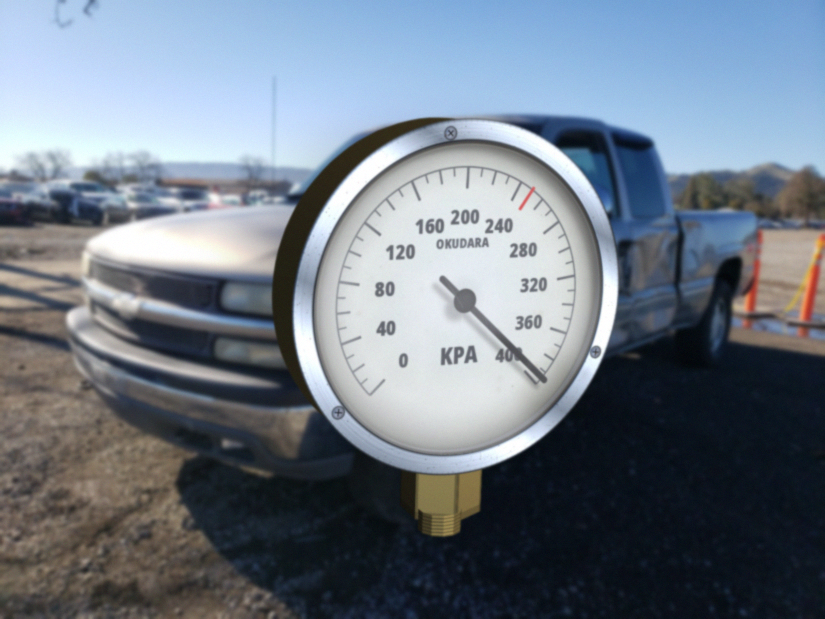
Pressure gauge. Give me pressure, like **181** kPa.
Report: **395** kPa
